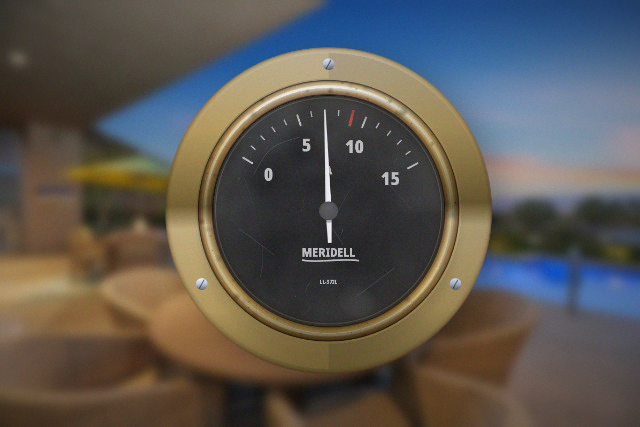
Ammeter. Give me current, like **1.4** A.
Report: **7** A
